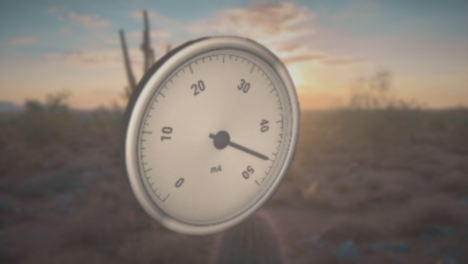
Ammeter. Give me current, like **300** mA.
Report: **46** mA
